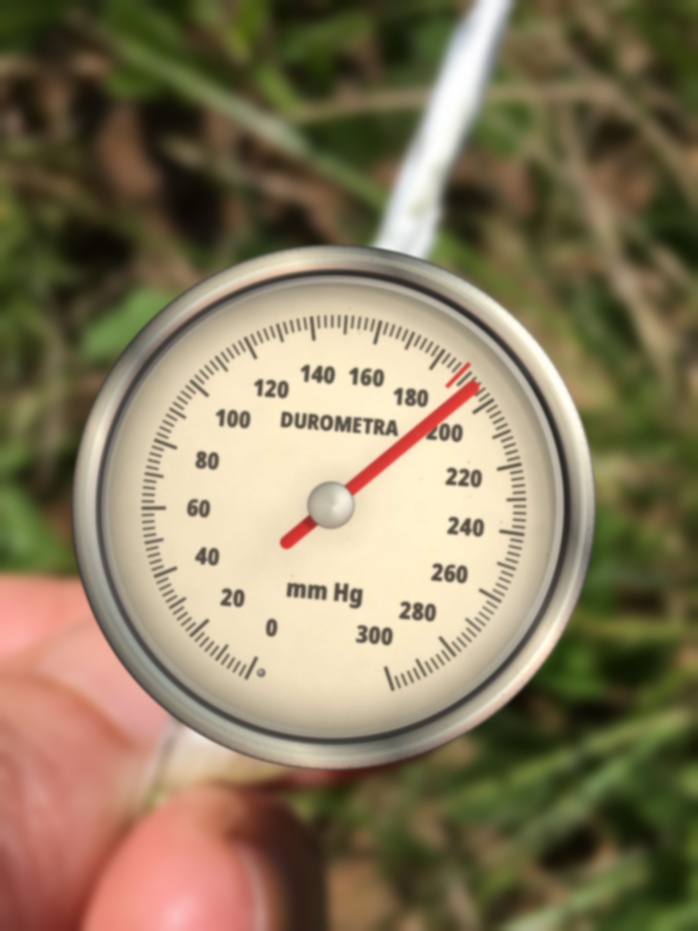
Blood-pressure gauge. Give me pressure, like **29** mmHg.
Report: **194** mmHg
